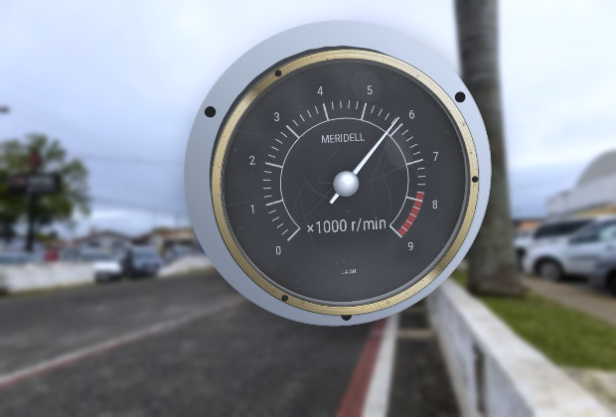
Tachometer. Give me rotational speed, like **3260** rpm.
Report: **5800** rpm
